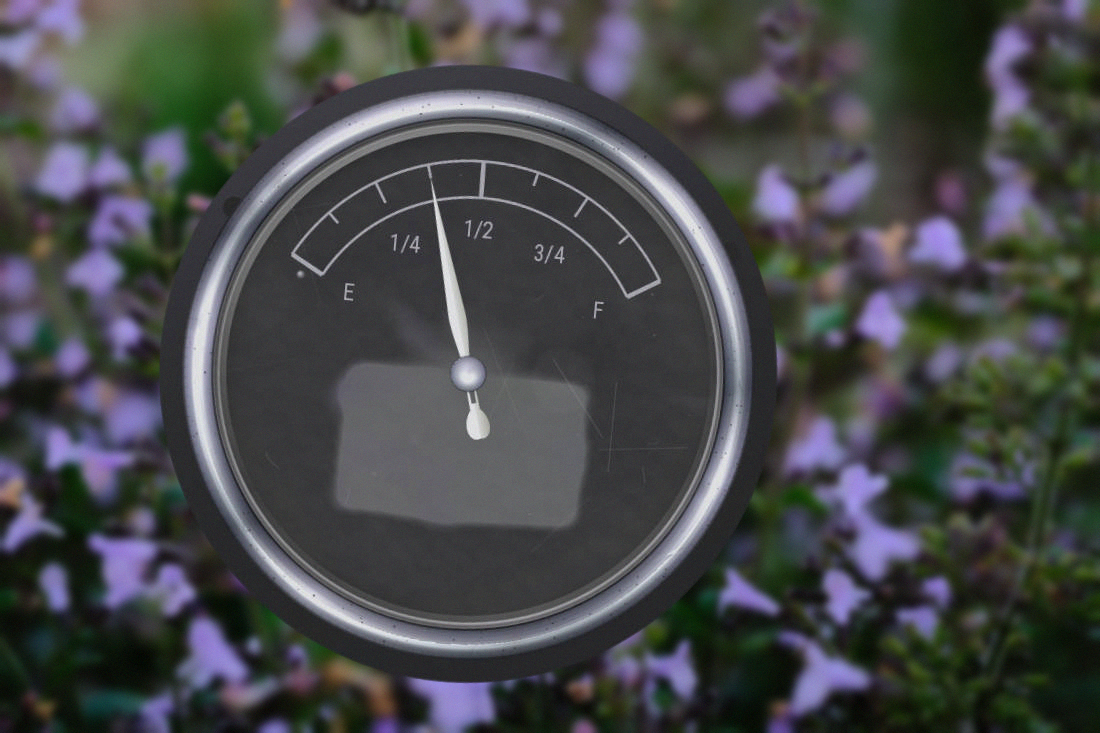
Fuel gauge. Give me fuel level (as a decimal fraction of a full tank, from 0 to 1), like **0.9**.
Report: **0.375**
